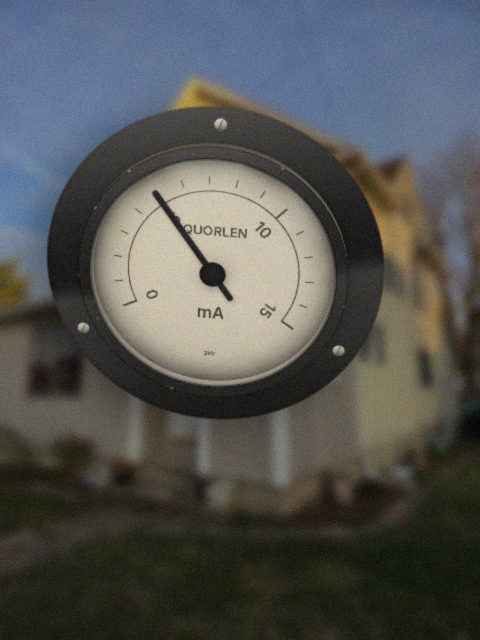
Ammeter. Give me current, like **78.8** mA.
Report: **5** mA
